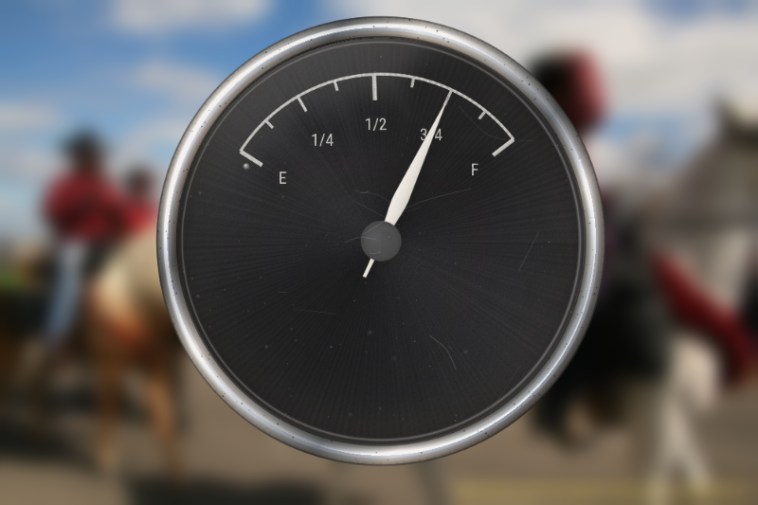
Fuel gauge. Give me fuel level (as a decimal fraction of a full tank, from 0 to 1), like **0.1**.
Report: **0.75**
